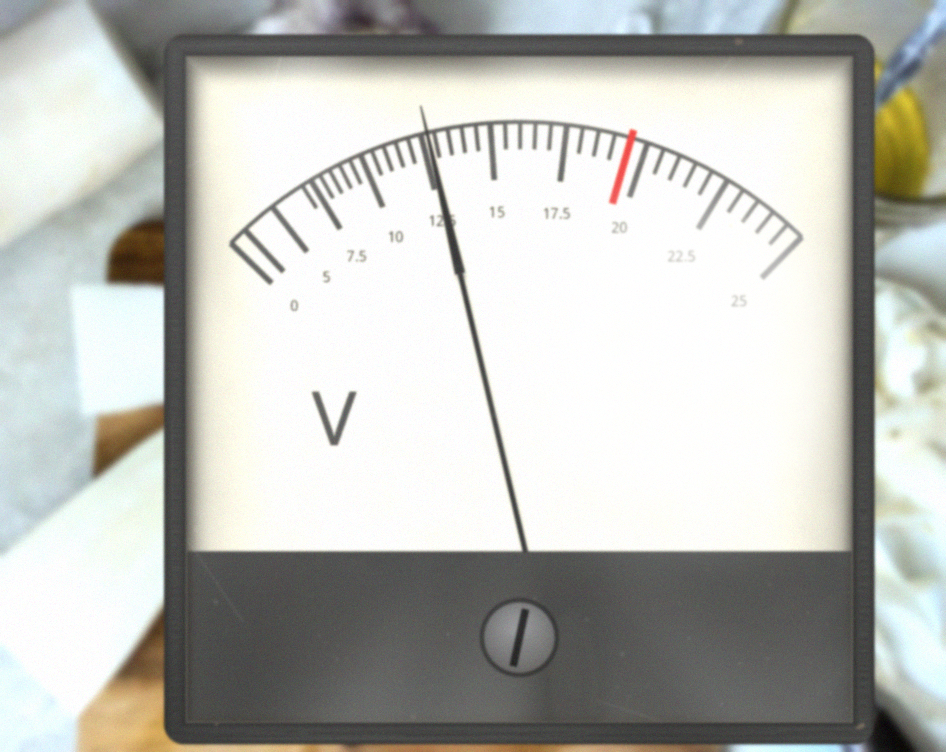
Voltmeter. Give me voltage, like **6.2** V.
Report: **12.75** V
